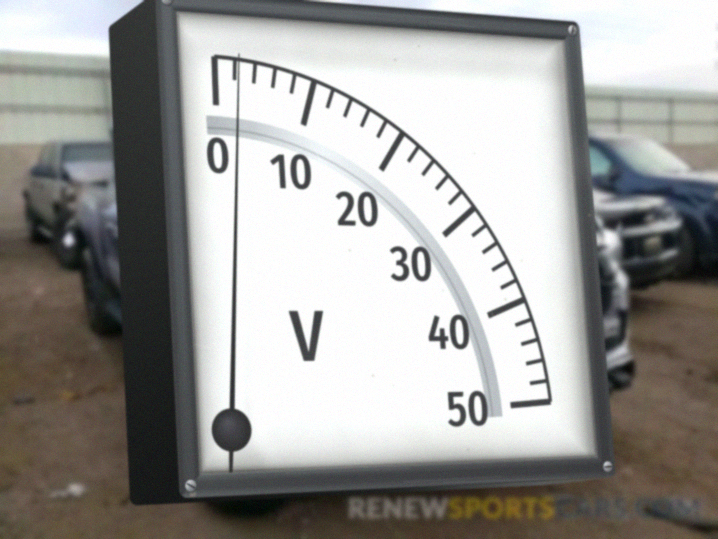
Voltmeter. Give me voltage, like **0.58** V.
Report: **2** V
